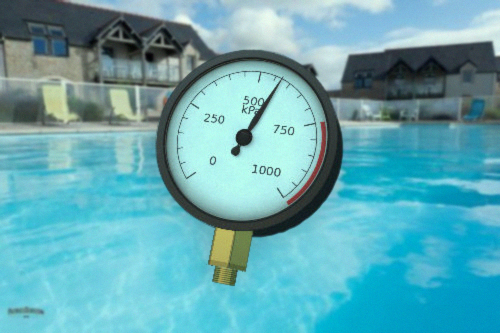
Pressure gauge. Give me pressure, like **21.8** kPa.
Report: **575** kPa
